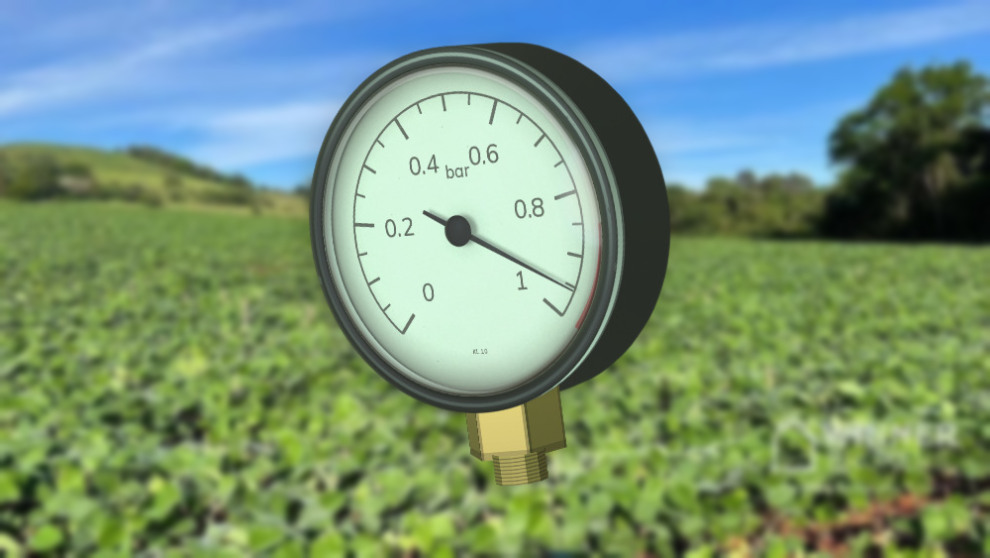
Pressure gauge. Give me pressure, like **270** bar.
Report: **0.95** bar
